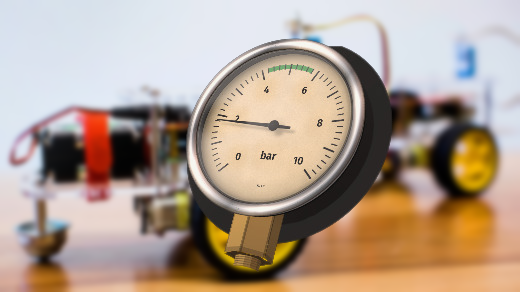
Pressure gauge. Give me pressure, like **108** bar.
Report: **1.8** bar
